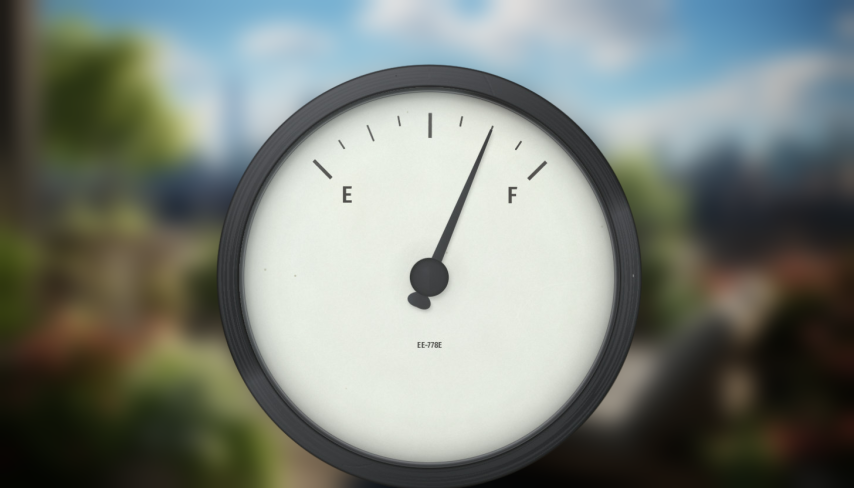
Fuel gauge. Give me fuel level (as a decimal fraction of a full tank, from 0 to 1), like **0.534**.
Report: **0.75**
